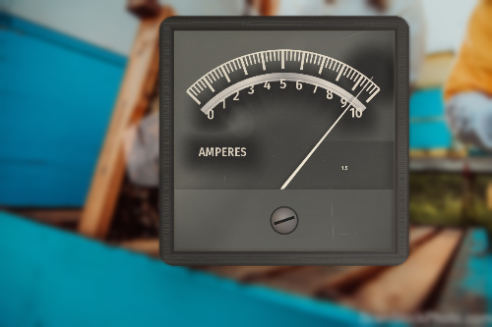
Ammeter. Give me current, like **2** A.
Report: **9.4** A
